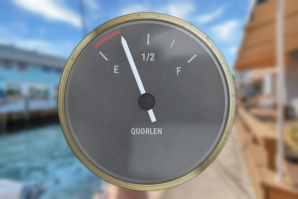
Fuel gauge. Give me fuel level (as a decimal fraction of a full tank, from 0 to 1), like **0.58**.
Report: **0.25**
